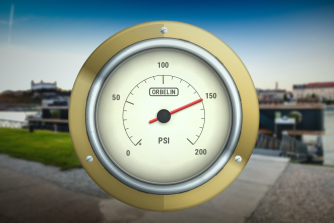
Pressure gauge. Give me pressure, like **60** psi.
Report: **150** psi
